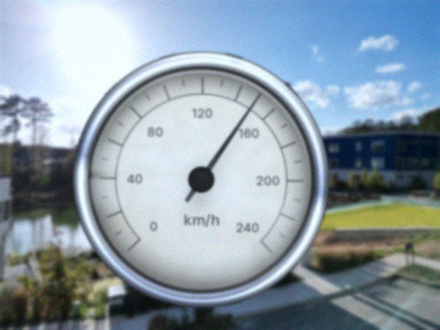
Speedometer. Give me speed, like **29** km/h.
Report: **150** km/h
